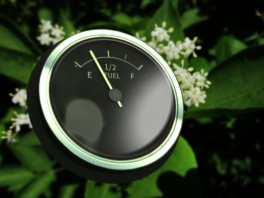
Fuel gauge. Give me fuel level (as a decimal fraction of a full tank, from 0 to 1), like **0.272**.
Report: **0.25**
